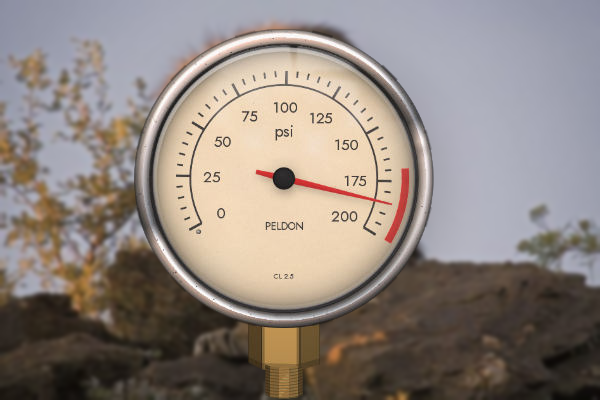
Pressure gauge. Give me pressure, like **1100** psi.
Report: **185** psi
